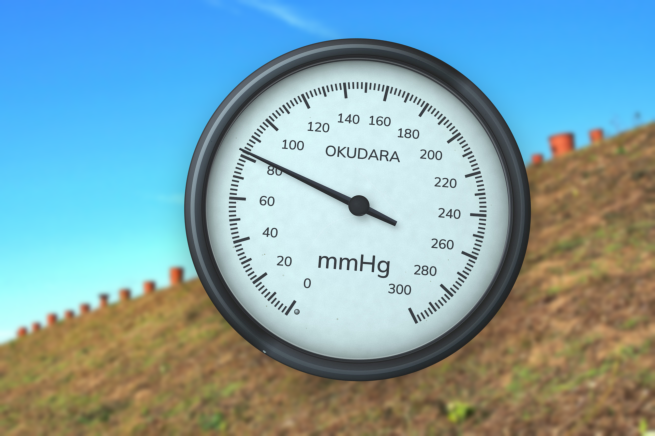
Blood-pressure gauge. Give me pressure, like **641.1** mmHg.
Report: **82** mmHg
